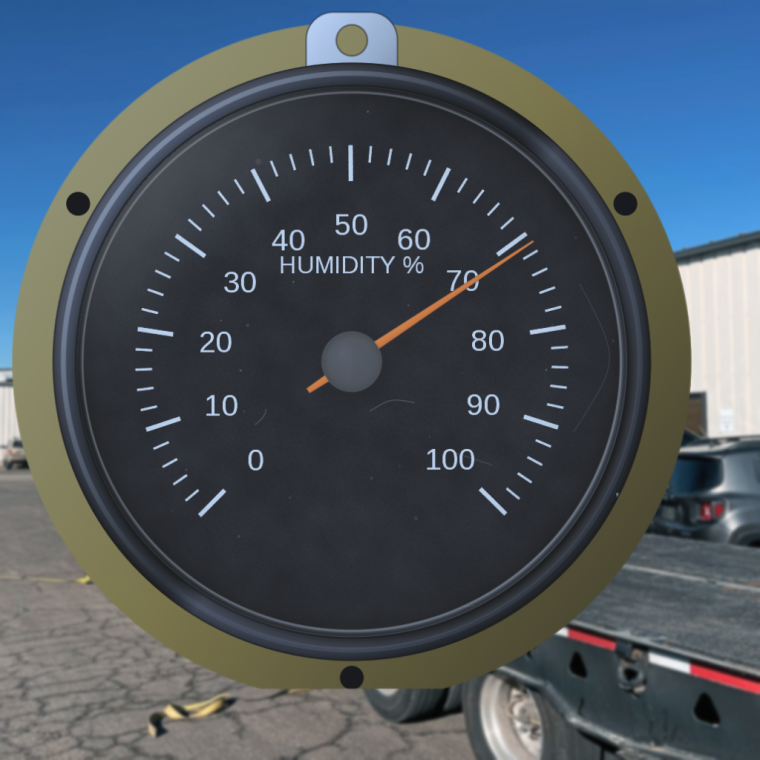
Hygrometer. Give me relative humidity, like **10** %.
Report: **71** %
